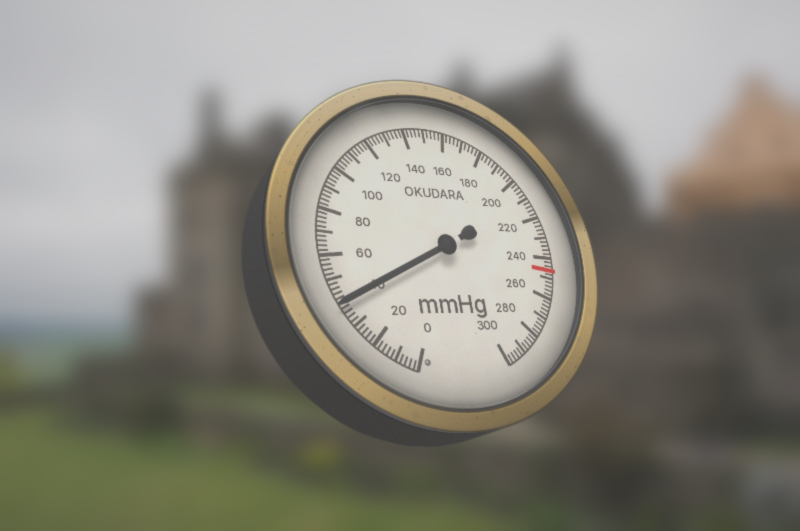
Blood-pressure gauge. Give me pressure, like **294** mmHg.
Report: **40** mmHg
